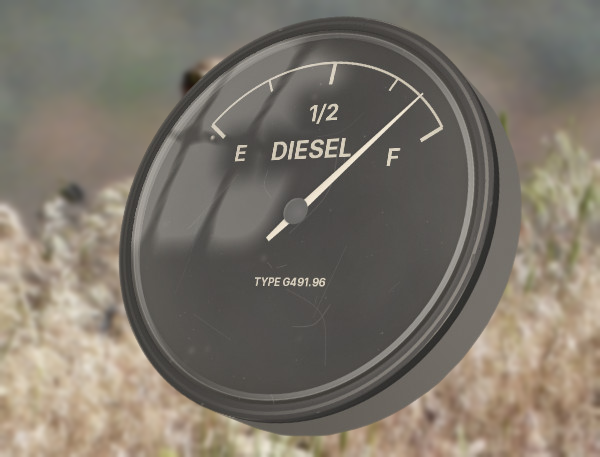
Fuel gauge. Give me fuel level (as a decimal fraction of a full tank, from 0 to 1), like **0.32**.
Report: **0.875**
